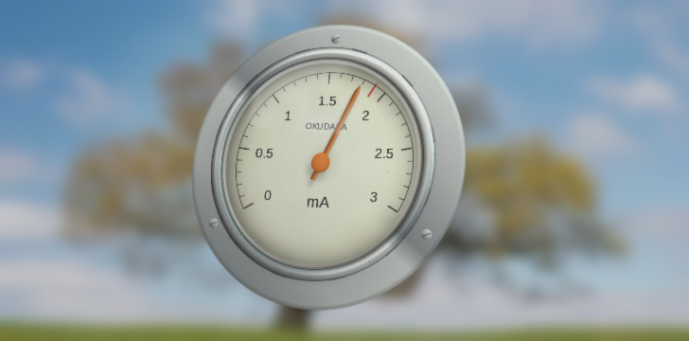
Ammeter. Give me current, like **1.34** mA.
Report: **1.8** mA
